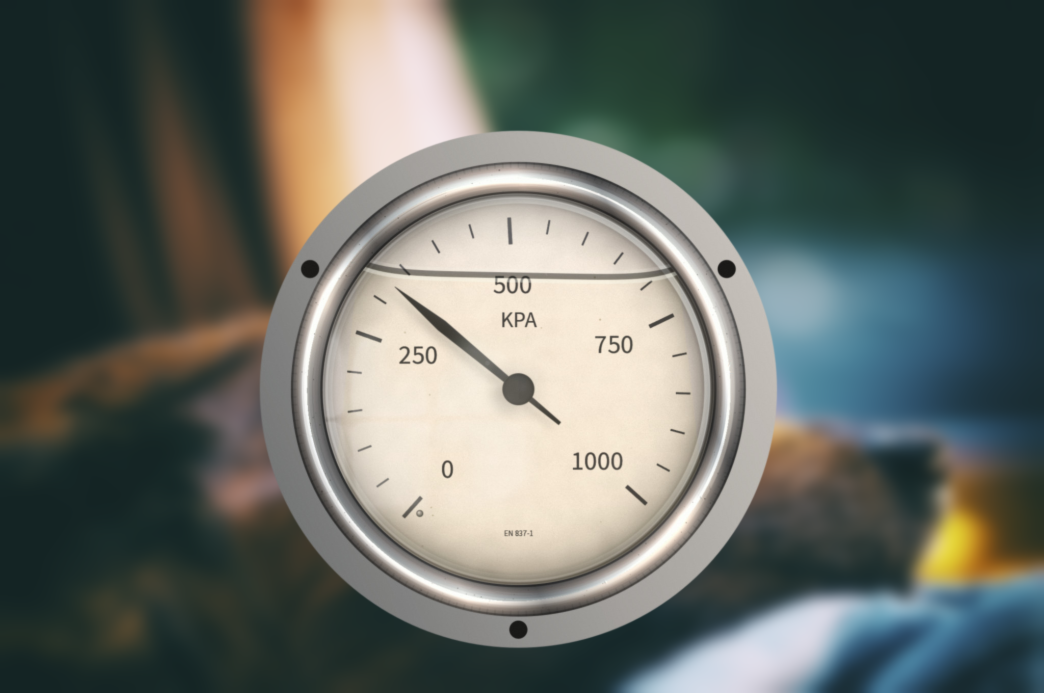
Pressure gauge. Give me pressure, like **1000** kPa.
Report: **325** kPa
